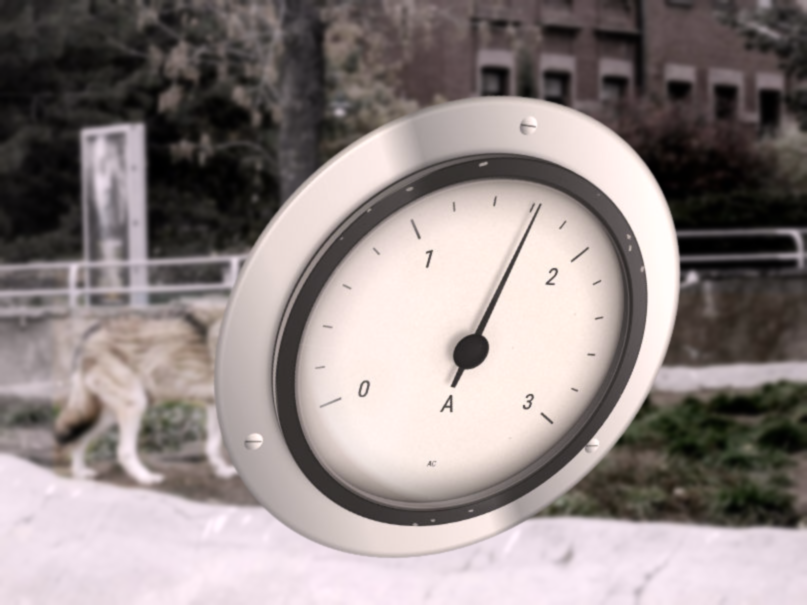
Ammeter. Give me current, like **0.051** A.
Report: **1.6** A
